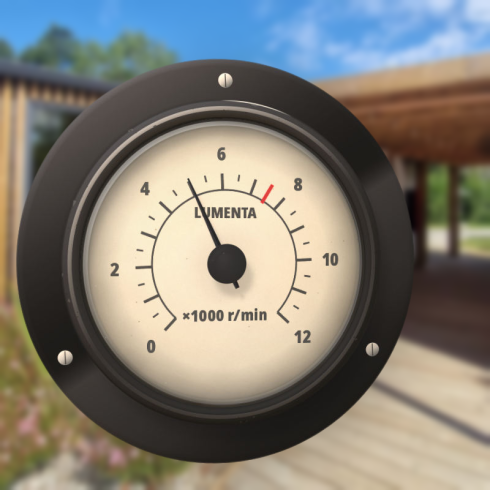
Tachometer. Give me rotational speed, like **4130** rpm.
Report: **5000** rpm
